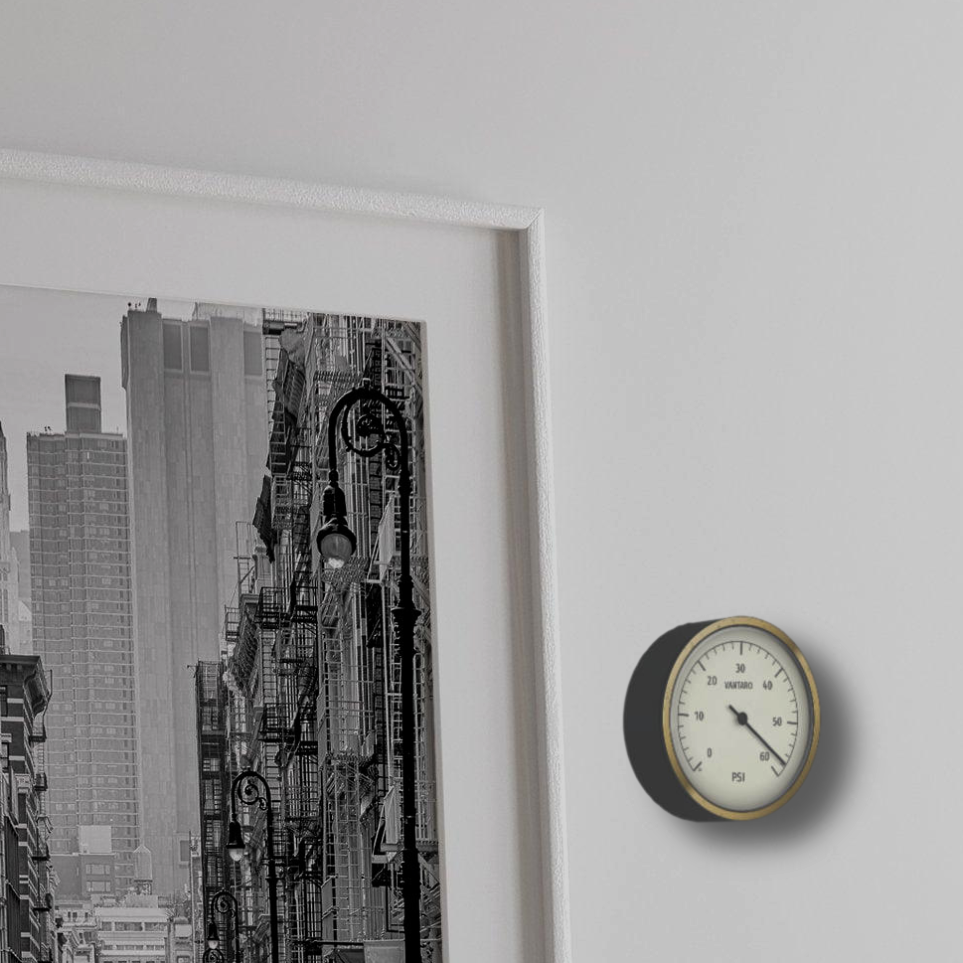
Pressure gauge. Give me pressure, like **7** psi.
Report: **58** psi
